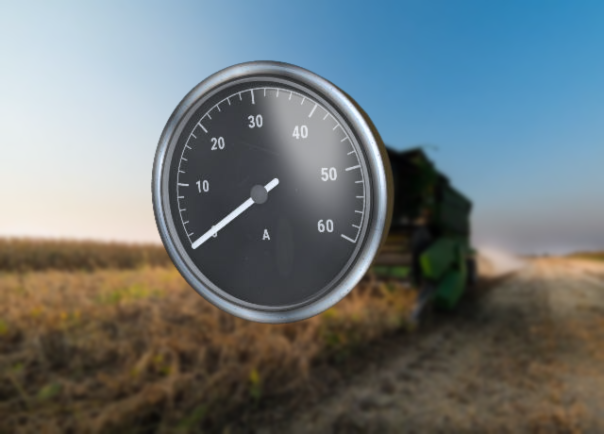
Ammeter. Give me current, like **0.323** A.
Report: **0** A
